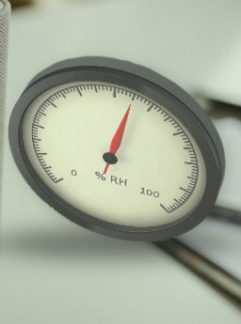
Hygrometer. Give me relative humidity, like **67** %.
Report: **55** %
